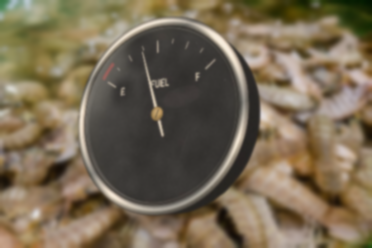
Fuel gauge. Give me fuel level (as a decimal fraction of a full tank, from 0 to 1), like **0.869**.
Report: **0.375**
